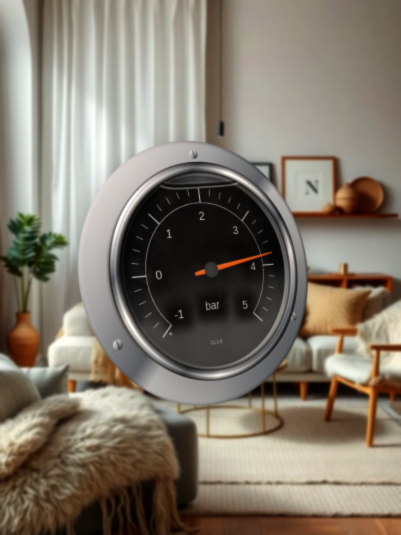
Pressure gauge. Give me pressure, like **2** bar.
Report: **3.8** bar
